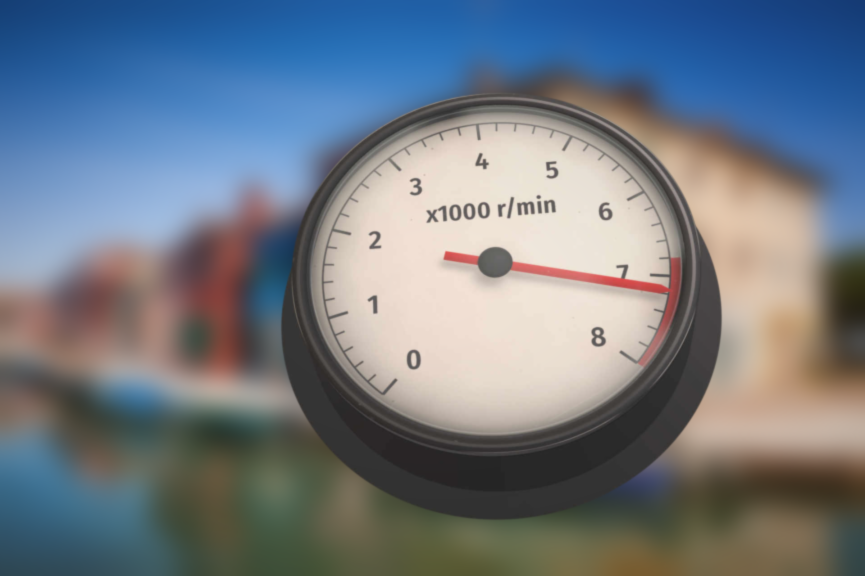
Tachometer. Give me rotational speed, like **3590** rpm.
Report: **7200** rpm
